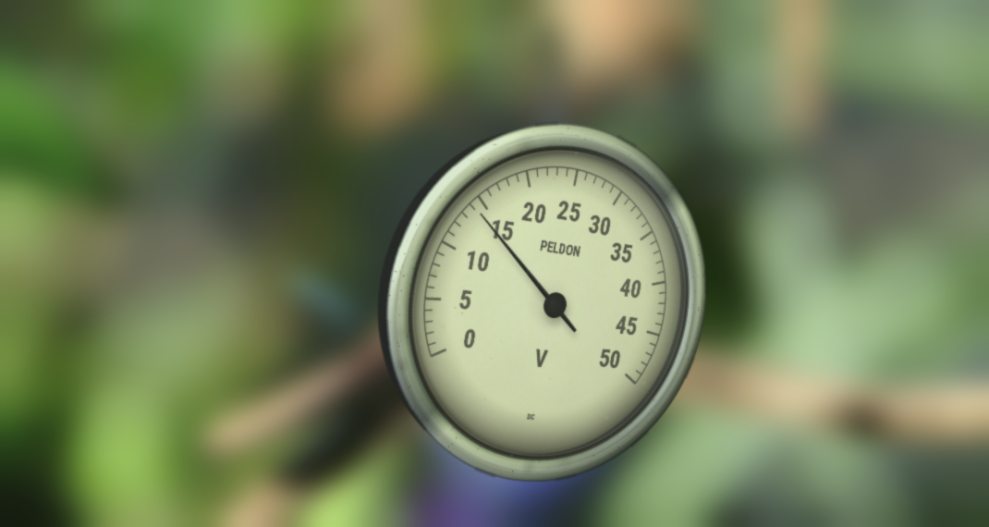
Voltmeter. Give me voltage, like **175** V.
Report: **14** V
